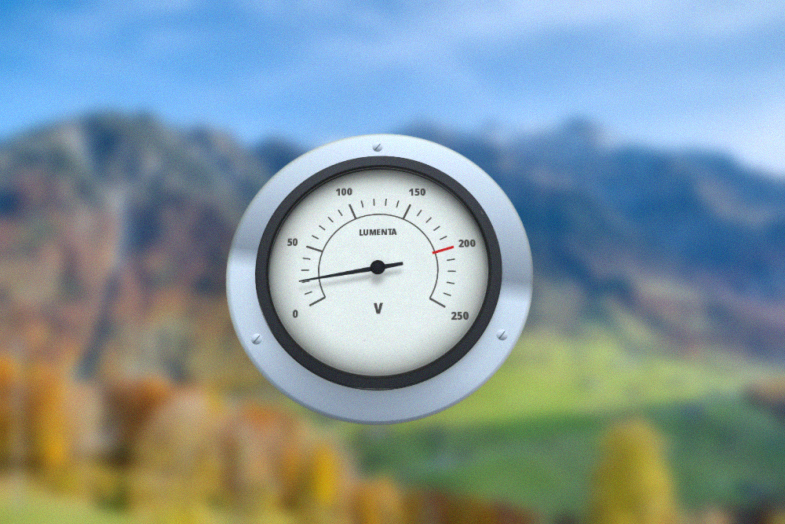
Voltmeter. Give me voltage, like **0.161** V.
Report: **20** V
